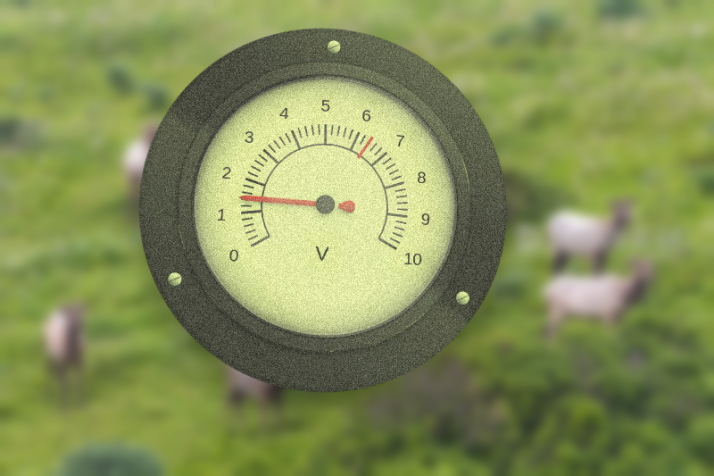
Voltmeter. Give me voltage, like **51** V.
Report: **1.4** V
